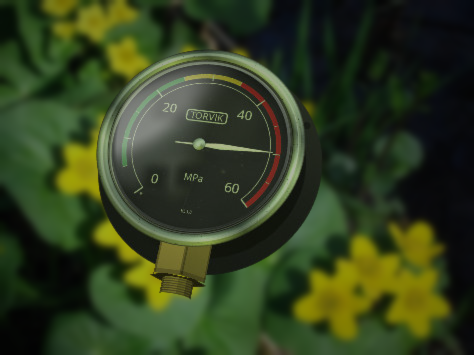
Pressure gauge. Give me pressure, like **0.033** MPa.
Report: **50** MPa
